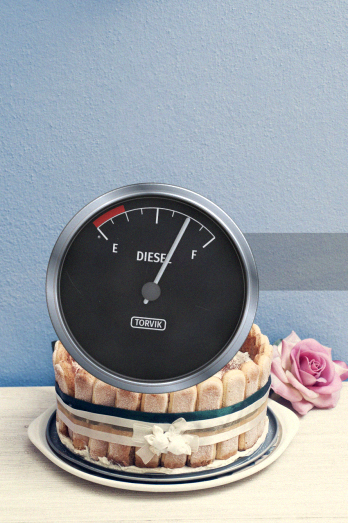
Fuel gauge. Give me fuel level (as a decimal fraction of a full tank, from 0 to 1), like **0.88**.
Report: **0.75**
